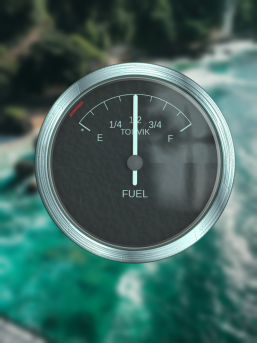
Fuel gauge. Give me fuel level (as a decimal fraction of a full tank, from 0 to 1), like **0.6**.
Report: **0.5**
